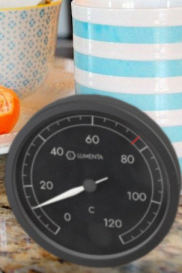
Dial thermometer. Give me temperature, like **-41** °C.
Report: **12** °C
